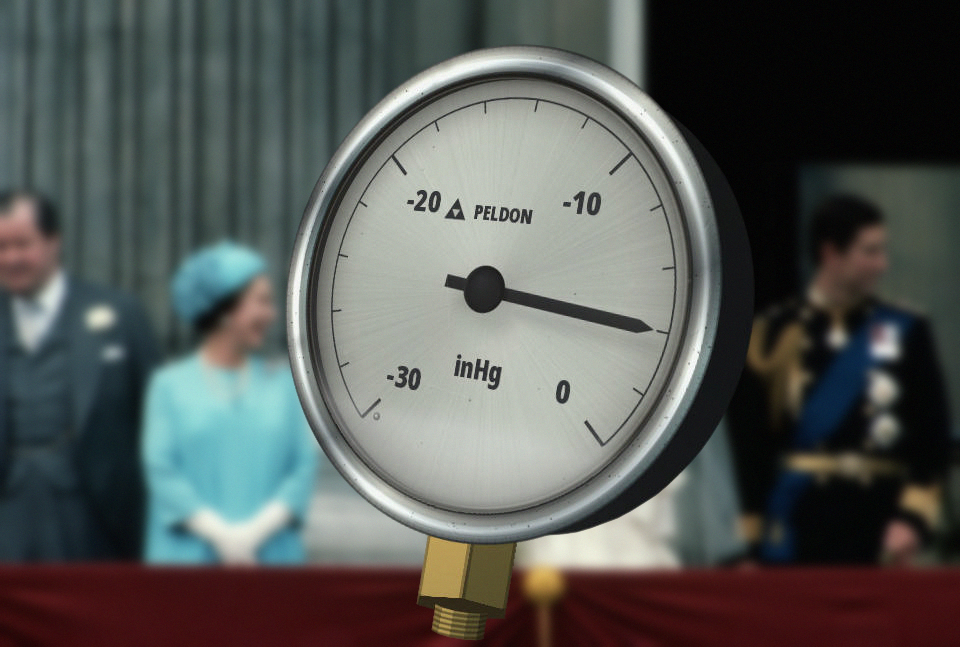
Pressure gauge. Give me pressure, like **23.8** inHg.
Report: **-4** inHg
